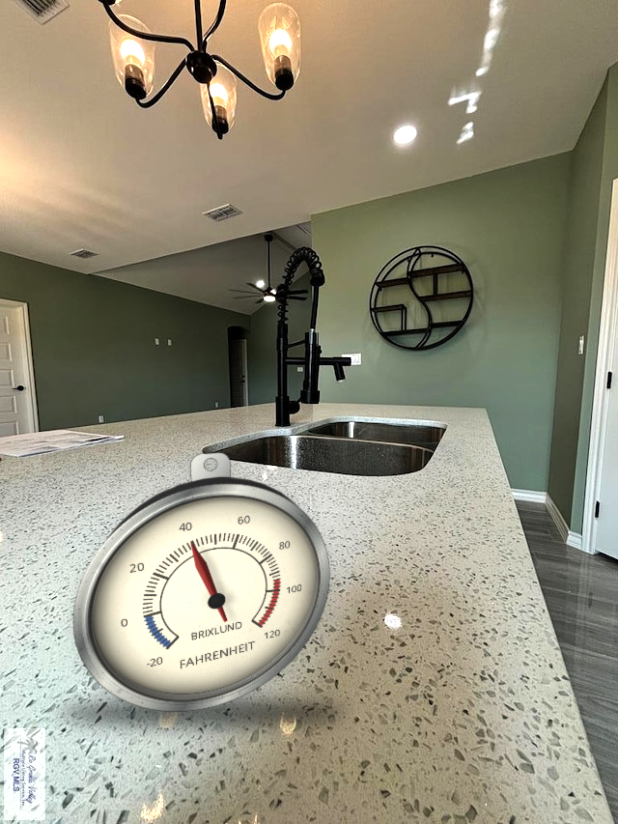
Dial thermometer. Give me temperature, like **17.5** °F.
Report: **40** °F
